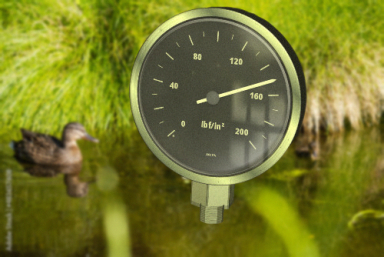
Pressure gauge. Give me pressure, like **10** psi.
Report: **150** psi
